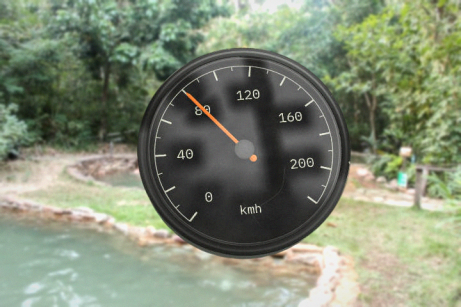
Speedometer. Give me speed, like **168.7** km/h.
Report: **80** km/h
